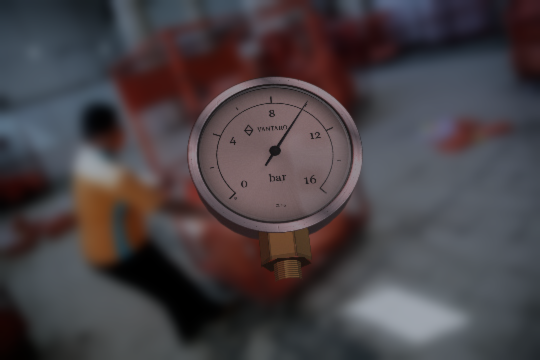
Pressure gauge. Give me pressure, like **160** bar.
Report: **10** bar
